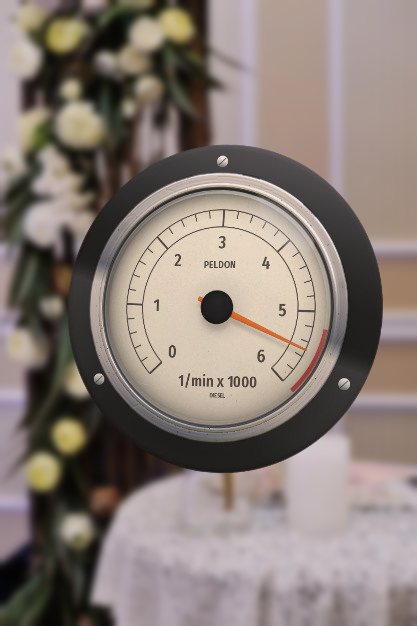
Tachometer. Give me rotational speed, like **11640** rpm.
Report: **5500** rpm
